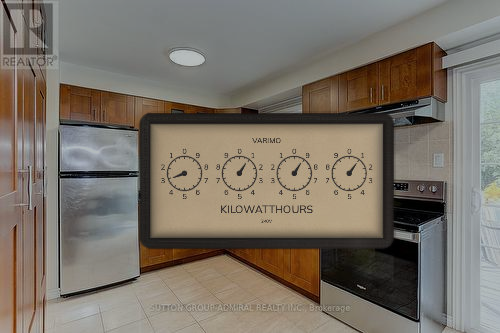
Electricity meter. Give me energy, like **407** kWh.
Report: **3091** kWh
